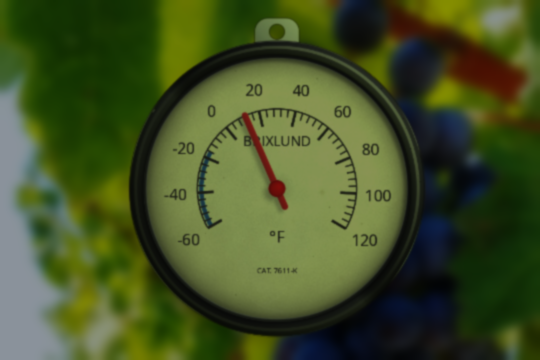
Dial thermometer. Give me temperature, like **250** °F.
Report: **12** °F
